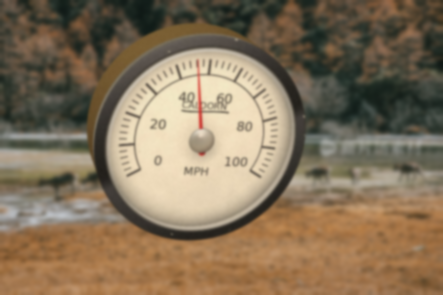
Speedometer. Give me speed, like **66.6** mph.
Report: **46** mph
